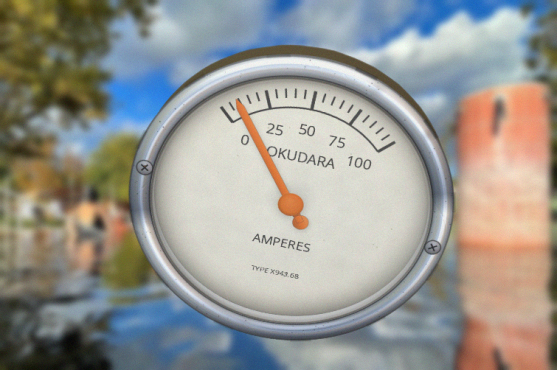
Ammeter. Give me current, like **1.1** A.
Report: **10** A
